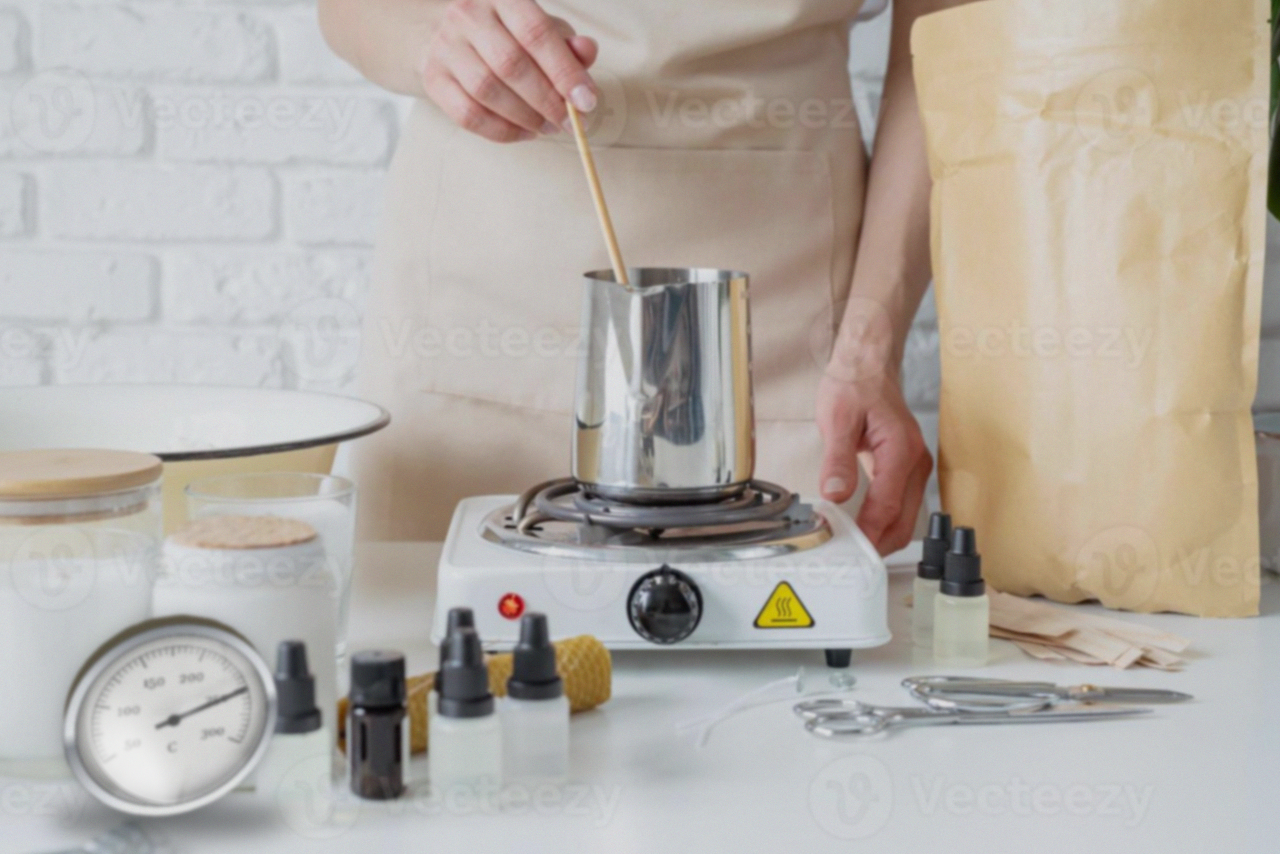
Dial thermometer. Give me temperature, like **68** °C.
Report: **250** °C
